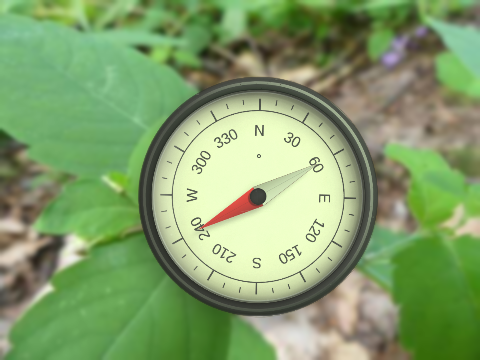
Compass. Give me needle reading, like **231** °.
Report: **240** °
